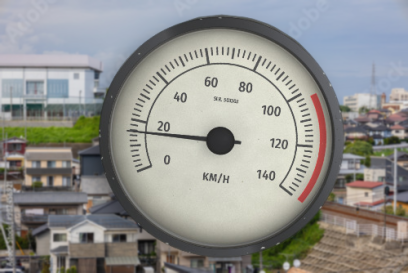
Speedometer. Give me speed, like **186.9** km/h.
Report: **16** km/h
